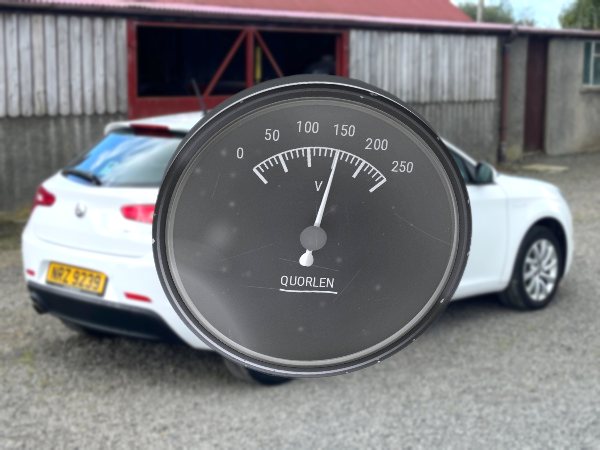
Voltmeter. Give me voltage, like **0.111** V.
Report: **150** V
